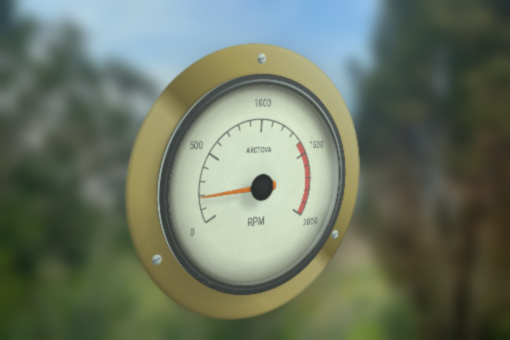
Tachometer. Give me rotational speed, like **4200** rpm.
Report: **200** rpm
